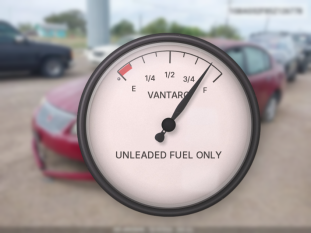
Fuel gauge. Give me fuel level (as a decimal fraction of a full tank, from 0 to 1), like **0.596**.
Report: **0.875**
